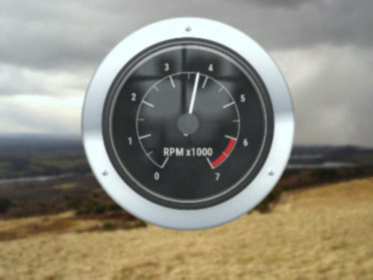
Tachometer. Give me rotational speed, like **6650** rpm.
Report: **3750** rpm
